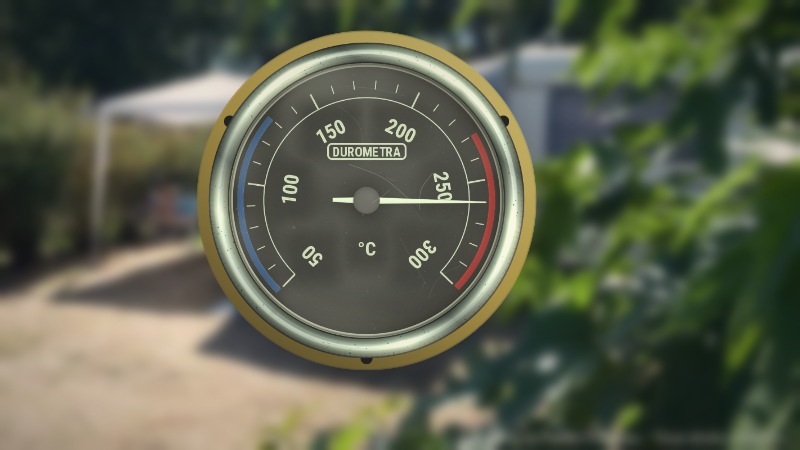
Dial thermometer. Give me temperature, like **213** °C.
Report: **260** °C
